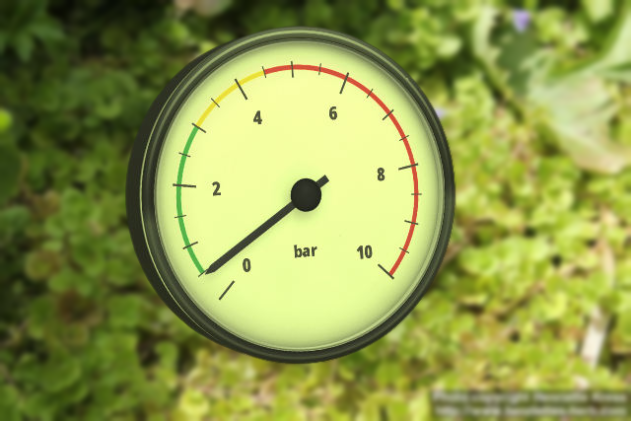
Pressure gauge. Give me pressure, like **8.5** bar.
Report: **0.5** bar
